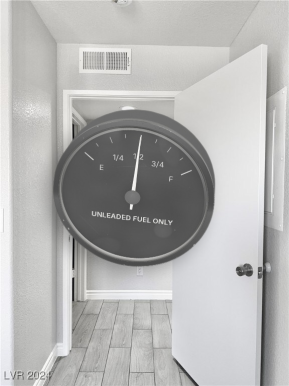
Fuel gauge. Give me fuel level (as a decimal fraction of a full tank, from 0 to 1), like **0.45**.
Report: **0.5**
